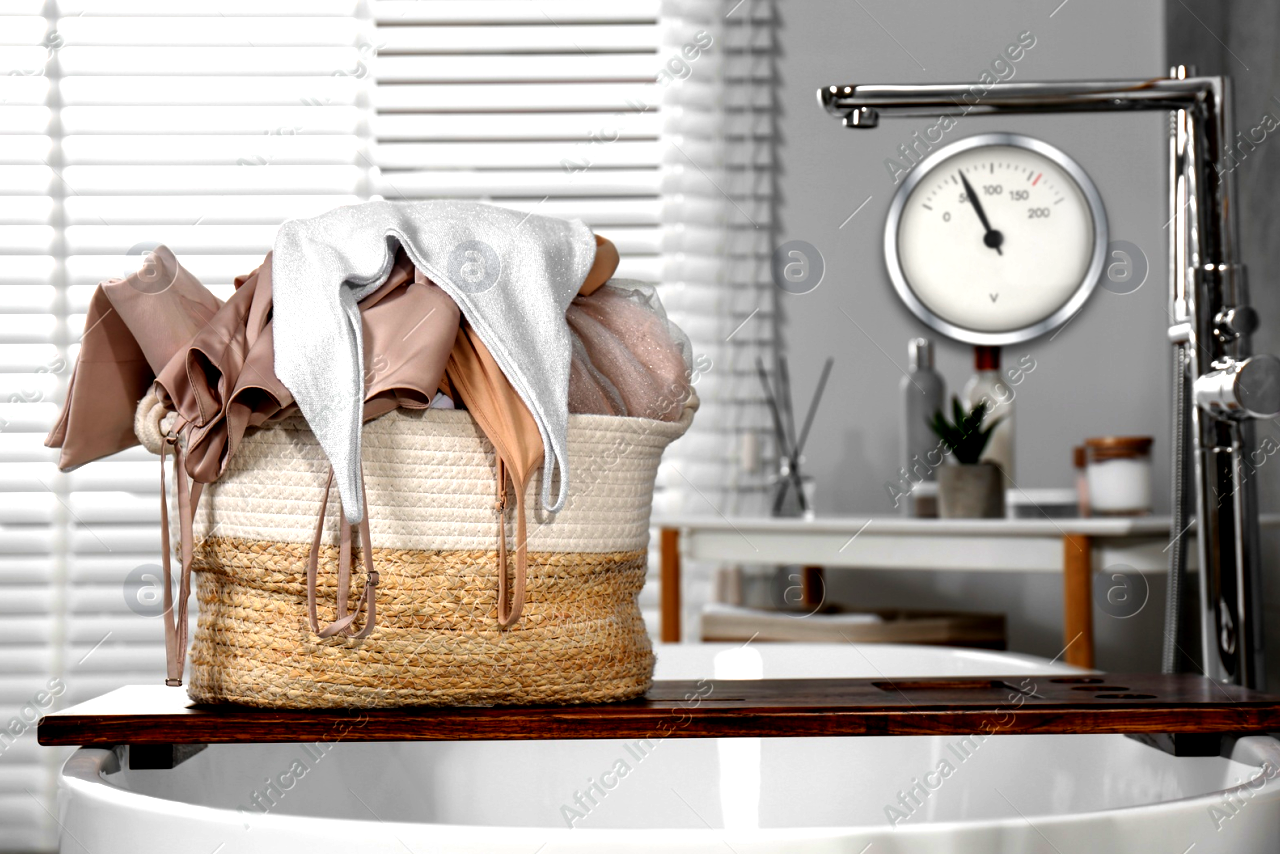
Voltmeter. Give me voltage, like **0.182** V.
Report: **60** V
